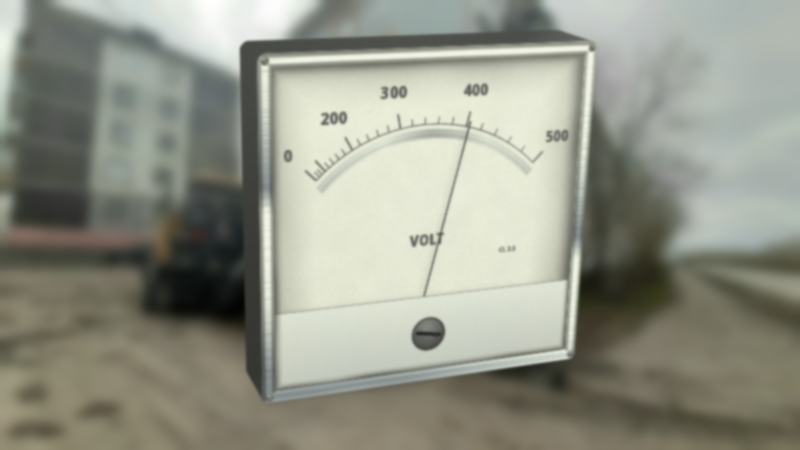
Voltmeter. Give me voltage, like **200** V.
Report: **400** V
